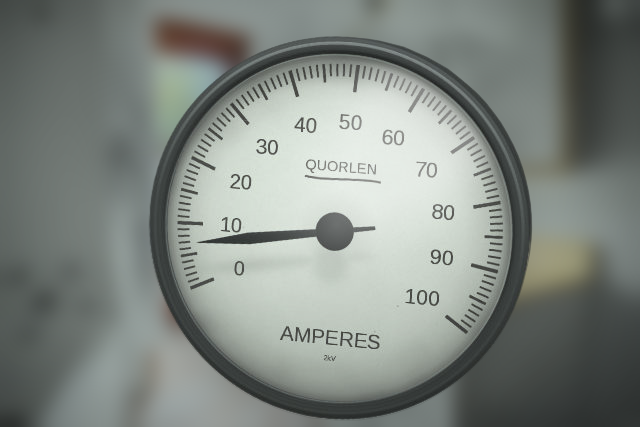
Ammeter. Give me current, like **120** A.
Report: **7** A
